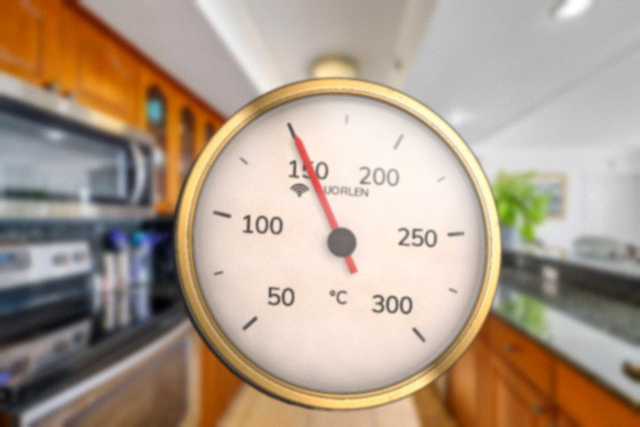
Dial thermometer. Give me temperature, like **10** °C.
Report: **150** °C
